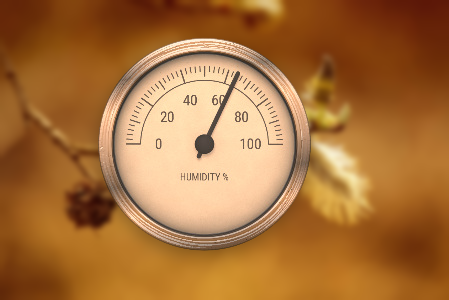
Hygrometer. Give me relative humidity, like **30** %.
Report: **64** %
